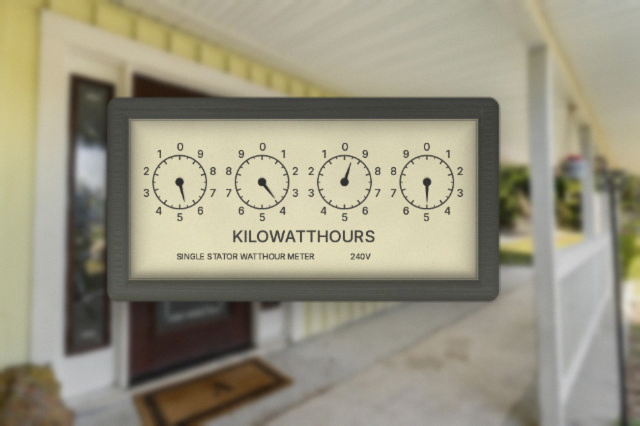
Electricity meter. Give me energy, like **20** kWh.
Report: **5395** kWh
